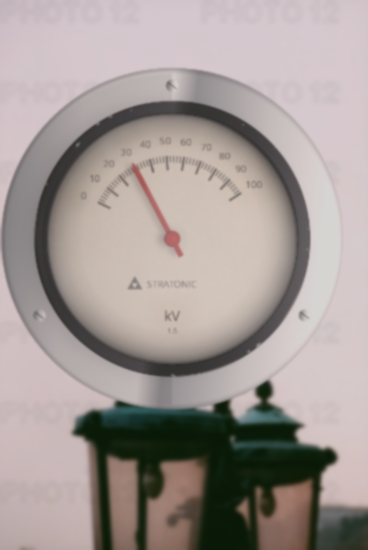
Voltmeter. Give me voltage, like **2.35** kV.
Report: **30** kV
